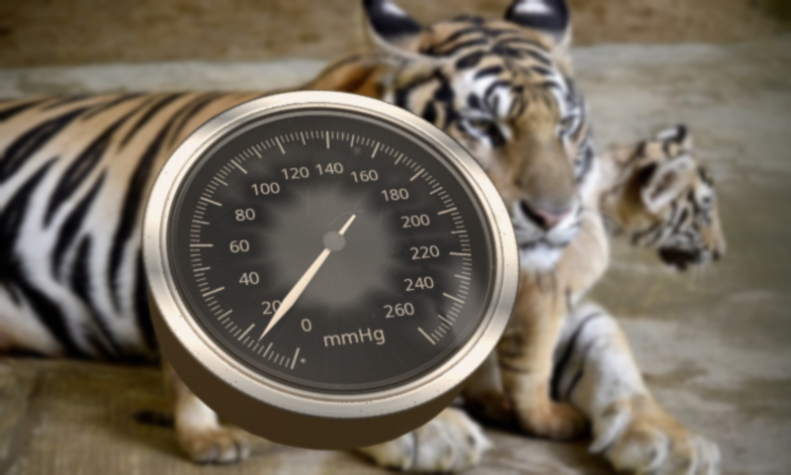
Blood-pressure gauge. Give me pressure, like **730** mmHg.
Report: **14** mmHg
